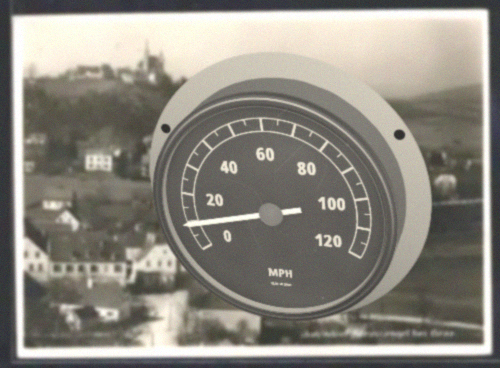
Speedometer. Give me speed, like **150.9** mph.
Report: **10** mph
